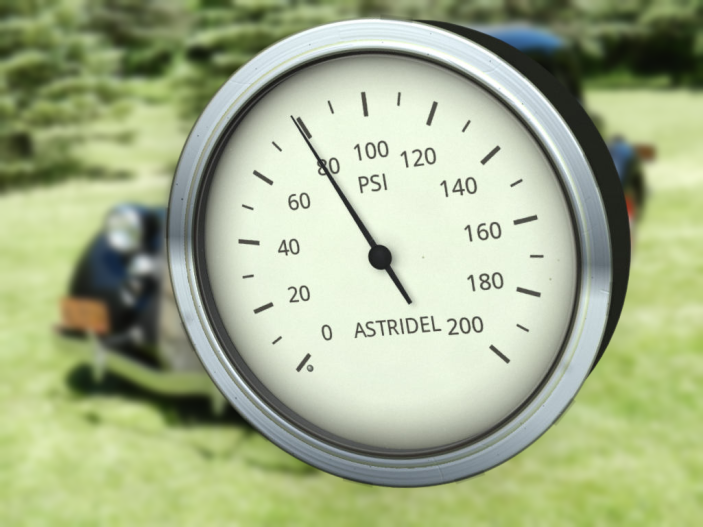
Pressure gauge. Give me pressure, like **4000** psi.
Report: **80** psi
